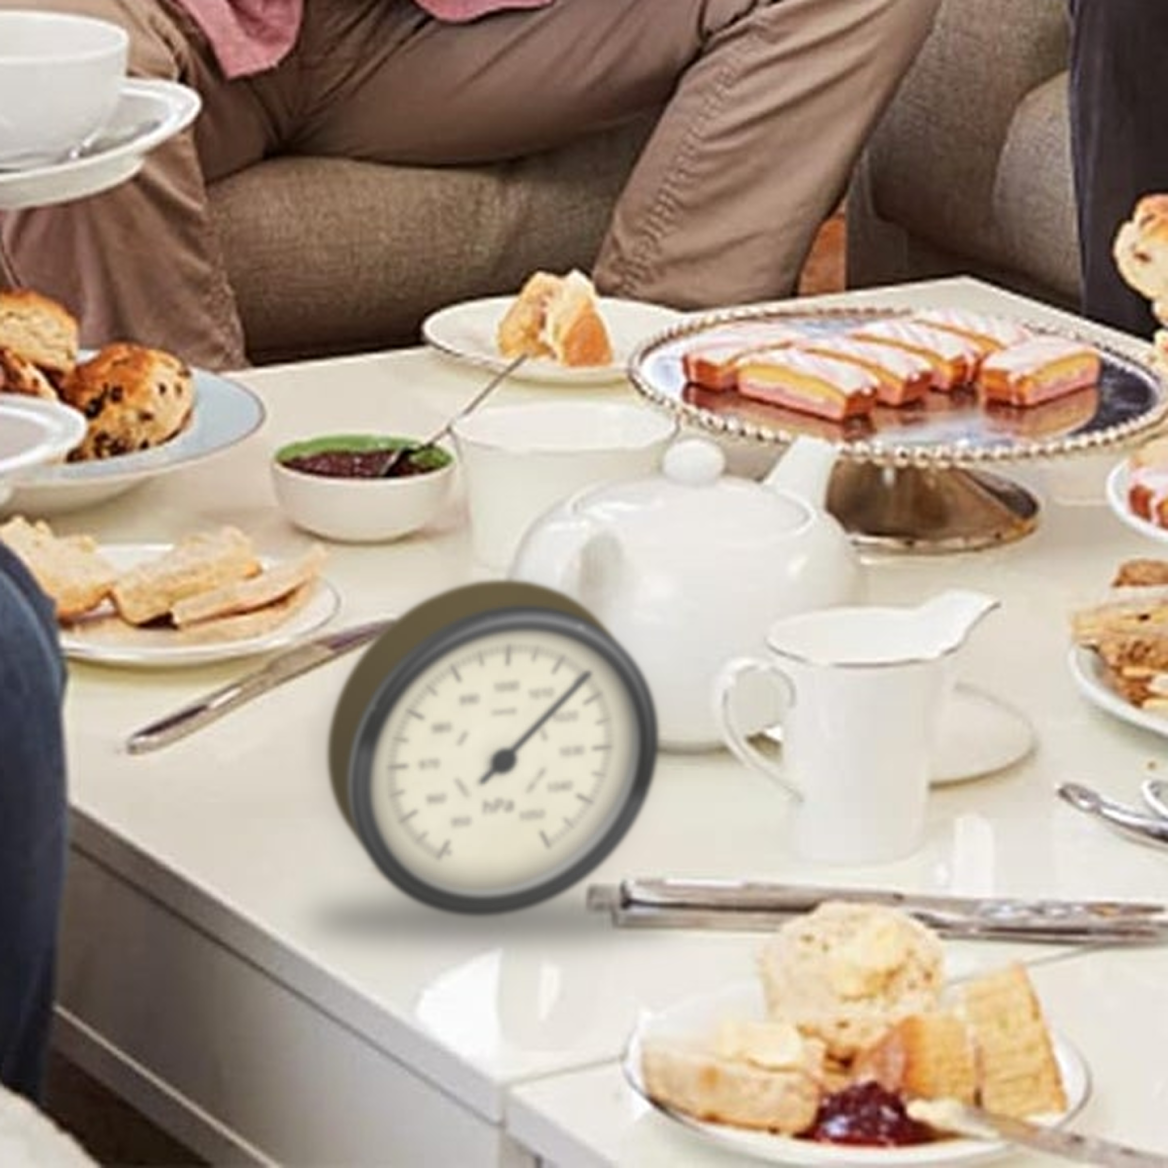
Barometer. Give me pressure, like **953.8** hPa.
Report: **1015** hPa
